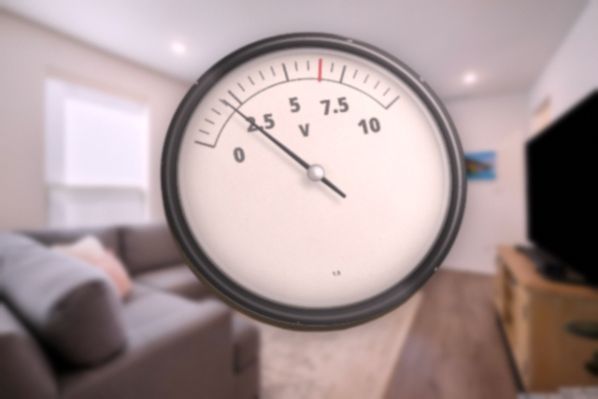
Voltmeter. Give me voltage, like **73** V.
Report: **2** V
